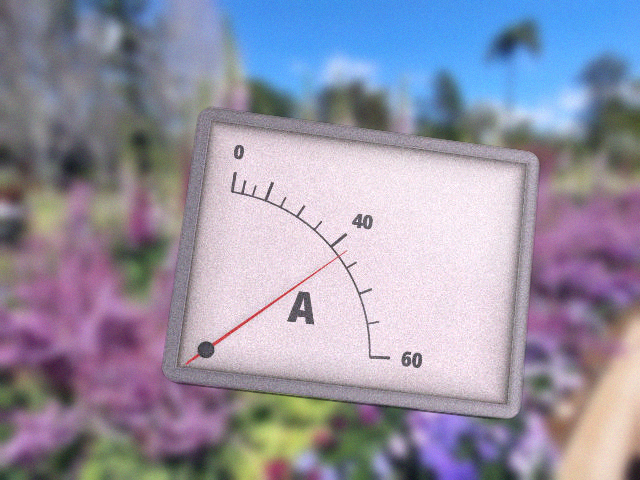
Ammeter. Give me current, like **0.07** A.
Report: **42.5** A
